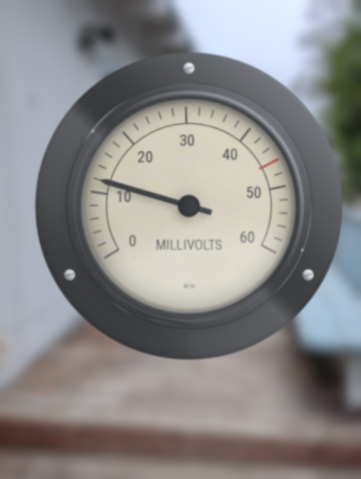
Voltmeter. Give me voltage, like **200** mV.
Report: **12** mV
